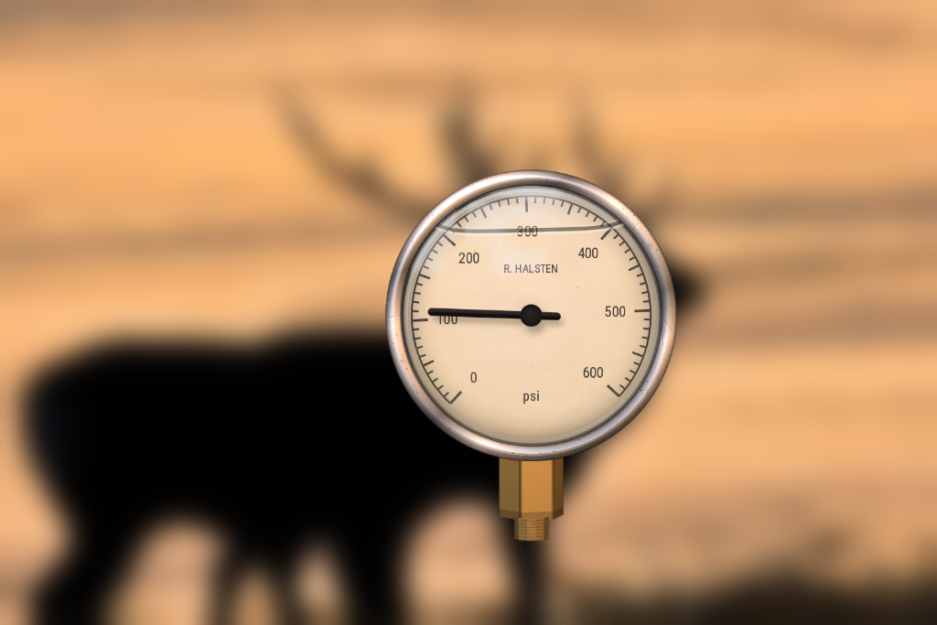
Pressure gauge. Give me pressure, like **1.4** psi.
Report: **110** psi
